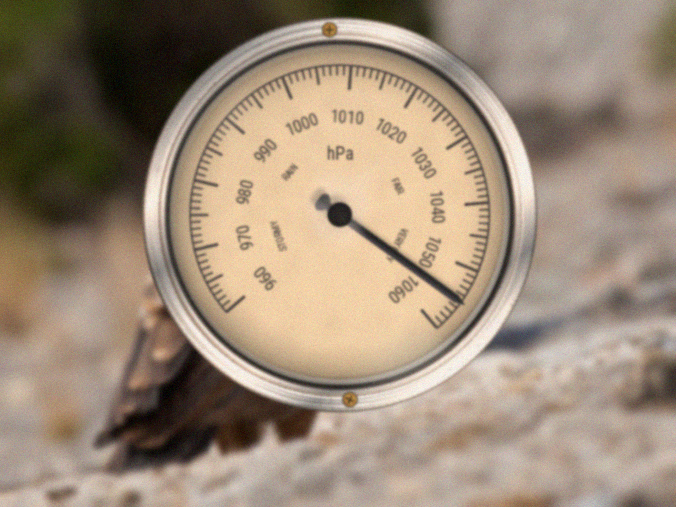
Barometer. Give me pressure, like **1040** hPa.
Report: **1055** hPa
